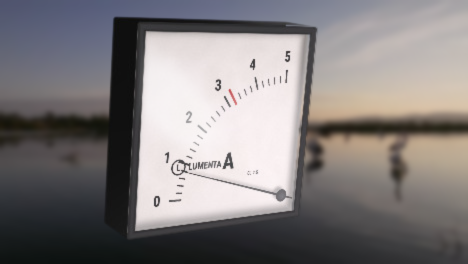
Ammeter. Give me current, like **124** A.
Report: **0.8** A
